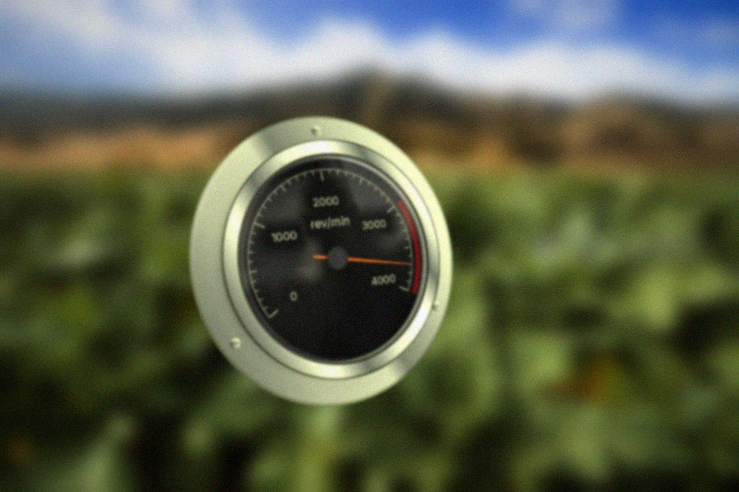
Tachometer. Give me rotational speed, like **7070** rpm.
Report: **3700** rpm
